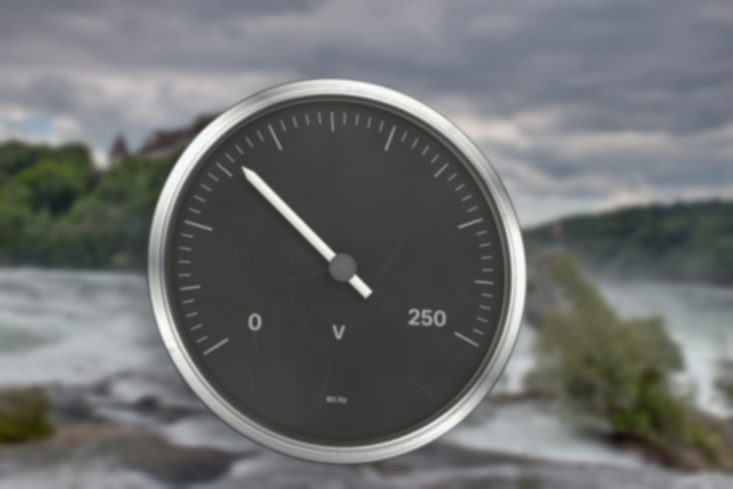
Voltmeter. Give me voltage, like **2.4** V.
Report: **80** V
